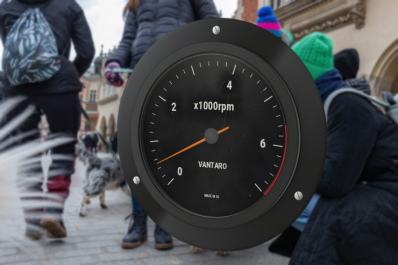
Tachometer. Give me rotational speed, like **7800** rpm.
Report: **500** rpm
